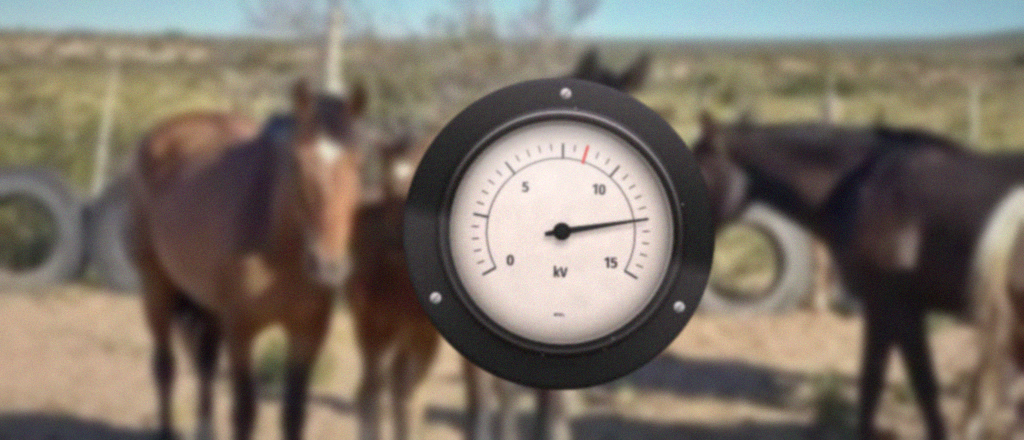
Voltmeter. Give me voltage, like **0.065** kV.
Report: **12.5** kV
